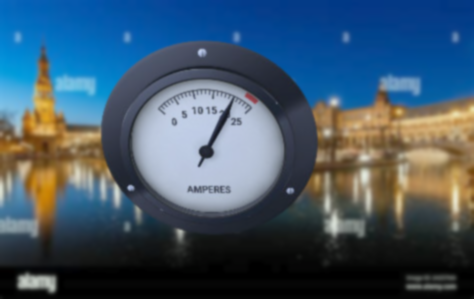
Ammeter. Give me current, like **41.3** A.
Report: **20** A
